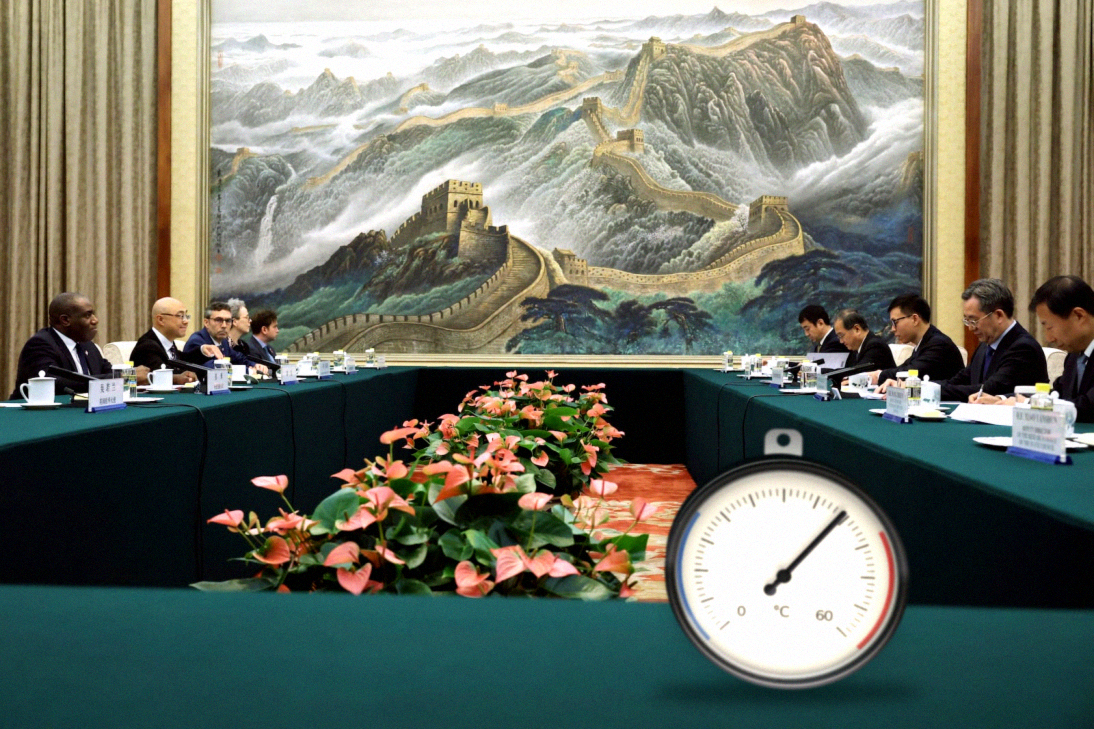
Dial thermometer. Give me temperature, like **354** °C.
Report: **39** °C
